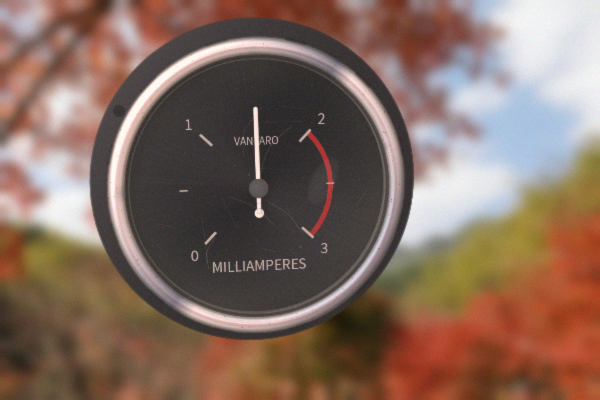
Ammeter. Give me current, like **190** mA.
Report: **1.5** mA
